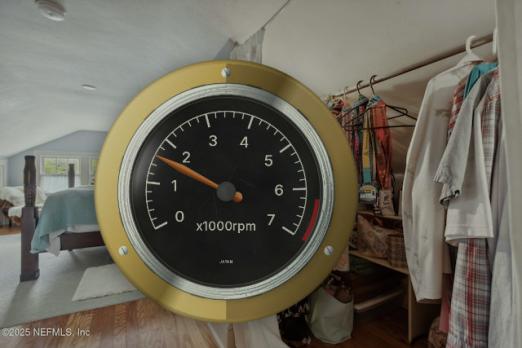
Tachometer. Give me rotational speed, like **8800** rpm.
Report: **1600** rpm
